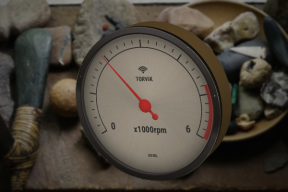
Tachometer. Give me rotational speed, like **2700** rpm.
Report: **2000** rpm
